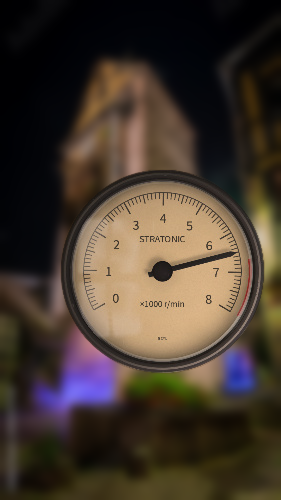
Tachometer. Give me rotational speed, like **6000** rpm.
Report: **6500** rpm
